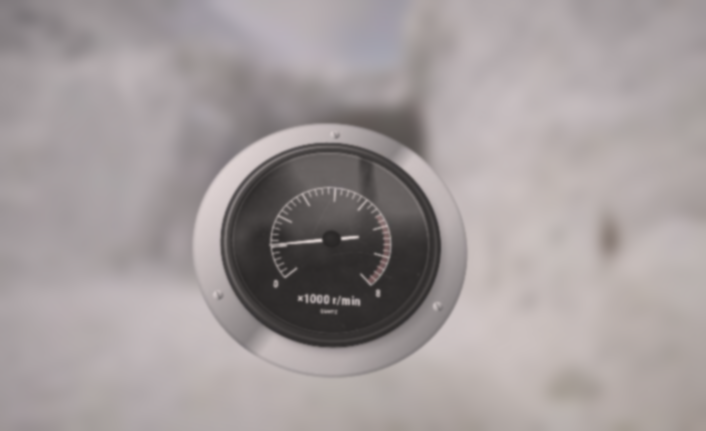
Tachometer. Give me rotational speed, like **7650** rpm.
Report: **1000** rpm
